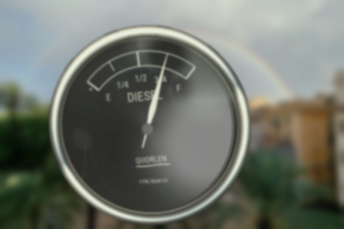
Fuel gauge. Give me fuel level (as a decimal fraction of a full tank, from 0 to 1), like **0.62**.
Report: **0.75**
